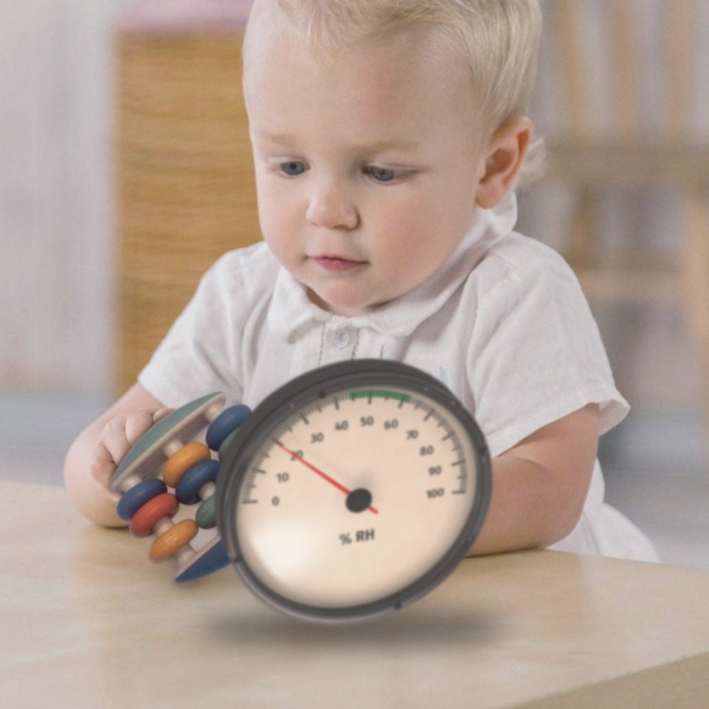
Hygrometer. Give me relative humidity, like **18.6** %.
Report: **20** %
